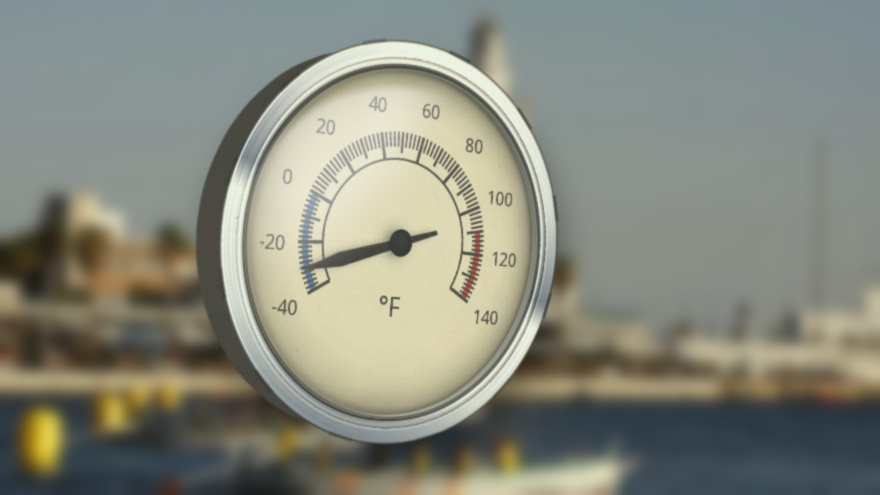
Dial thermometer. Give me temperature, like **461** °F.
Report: **-30** °F
